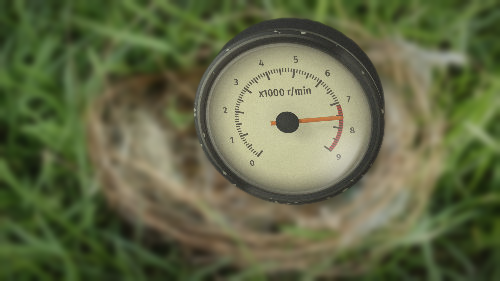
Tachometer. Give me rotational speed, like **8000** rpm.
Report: **7500** rpm
